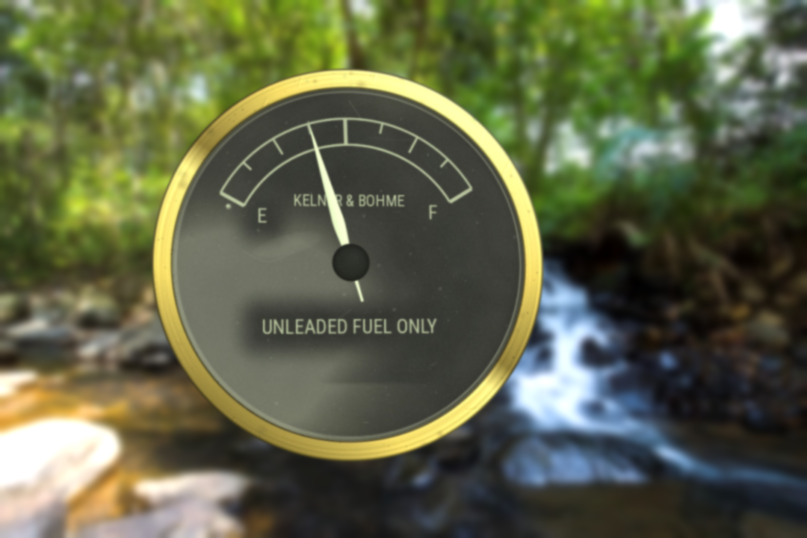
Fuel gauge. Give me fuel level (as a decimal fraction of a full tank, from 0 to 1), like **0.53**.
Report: **0.375**
